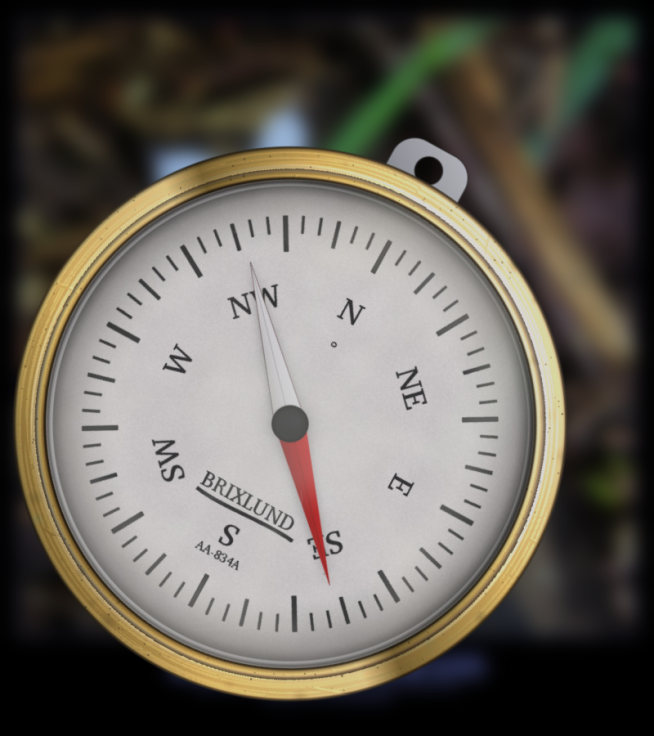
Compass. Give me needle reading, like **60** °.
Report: **137.5** °
